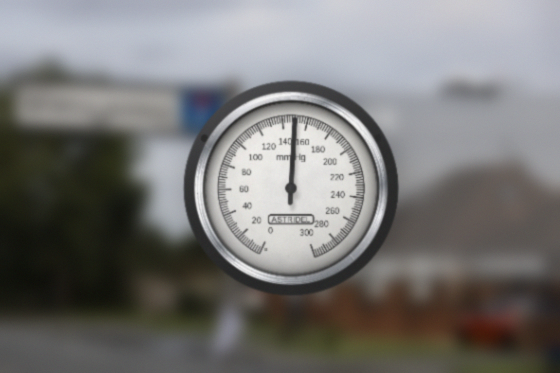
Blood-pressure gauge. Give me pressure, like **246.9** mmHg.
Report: **150** mmHg
